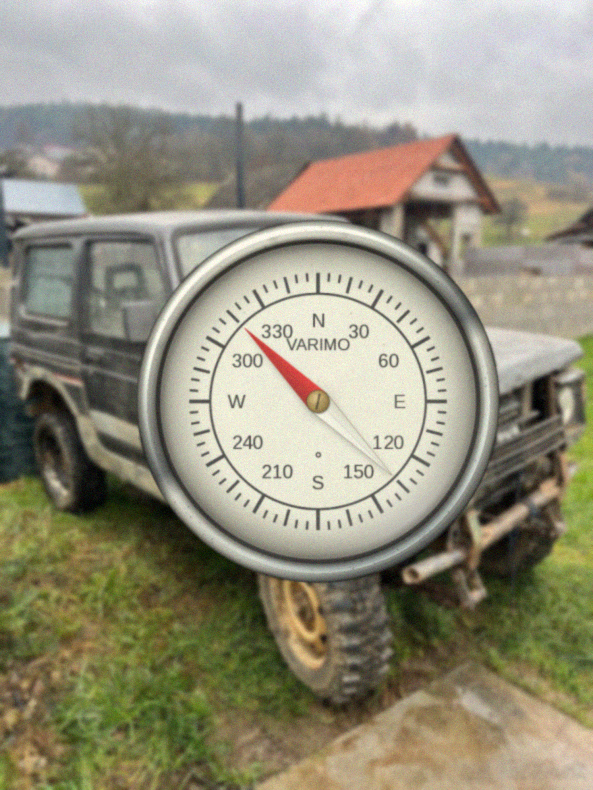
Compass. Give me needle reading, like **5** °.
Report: **315** °
